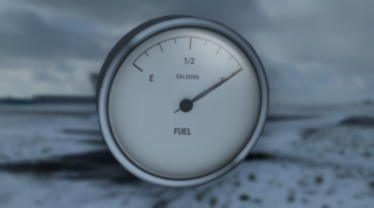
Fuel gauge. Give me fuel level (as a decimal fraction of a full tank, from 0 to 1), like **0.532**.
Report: **1**
